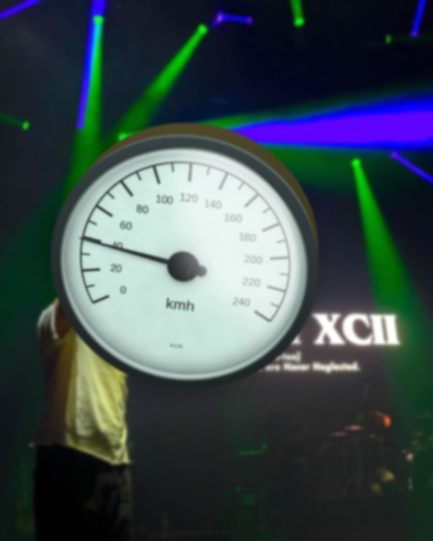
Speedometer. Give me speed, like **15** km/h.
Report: **40** km/h
